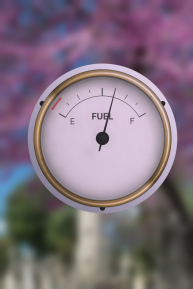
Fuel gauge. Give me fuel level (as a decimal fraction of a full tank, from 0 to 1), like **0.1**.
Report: **0.625**
